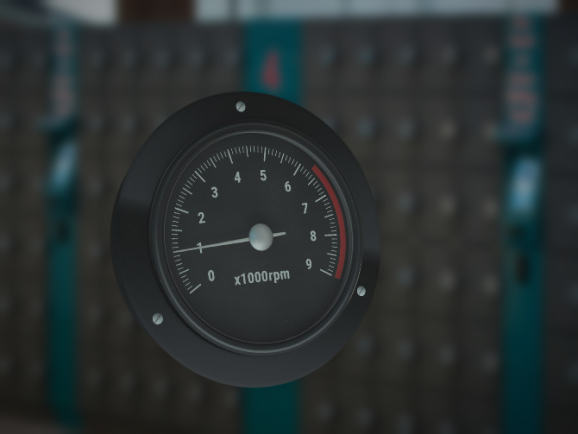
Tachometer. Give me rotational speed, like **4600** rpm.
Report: **1000** rpm
